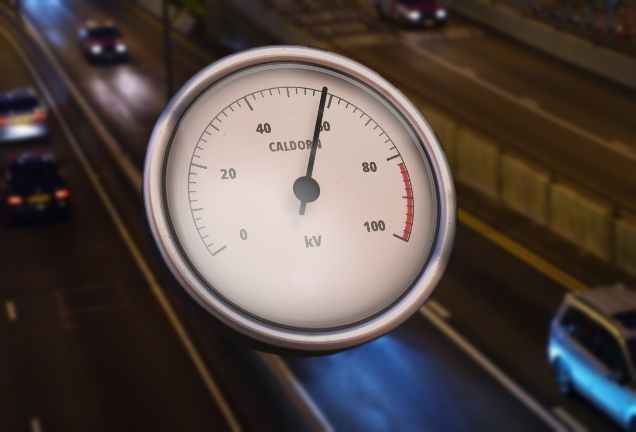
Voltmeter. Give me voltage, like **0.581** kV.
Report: **58** kV
